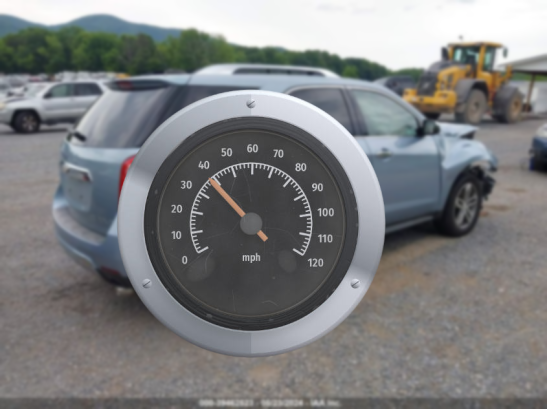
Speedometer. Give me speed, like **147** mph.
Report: **38** mph
